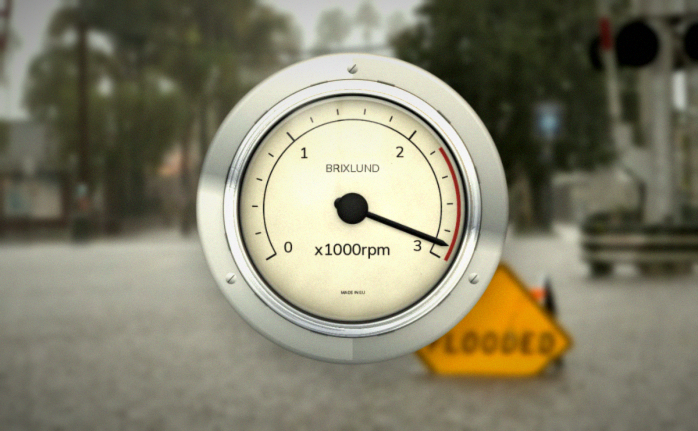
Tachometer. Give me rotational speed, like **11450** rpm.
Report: **2900** rpm
